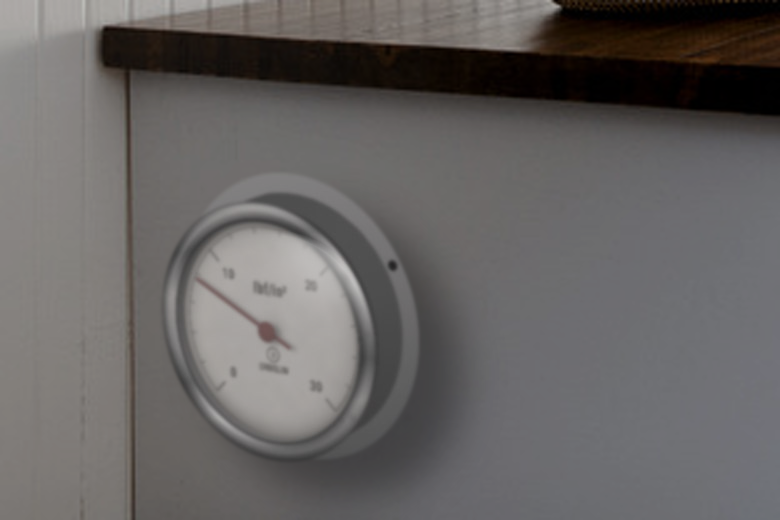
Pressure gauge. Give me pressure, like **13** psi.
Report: **8** psi
